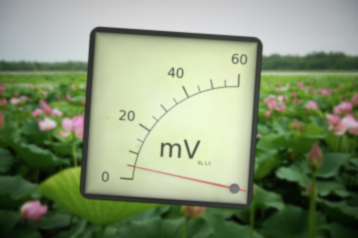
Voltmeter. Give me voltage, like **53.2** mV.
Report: **5** mV
